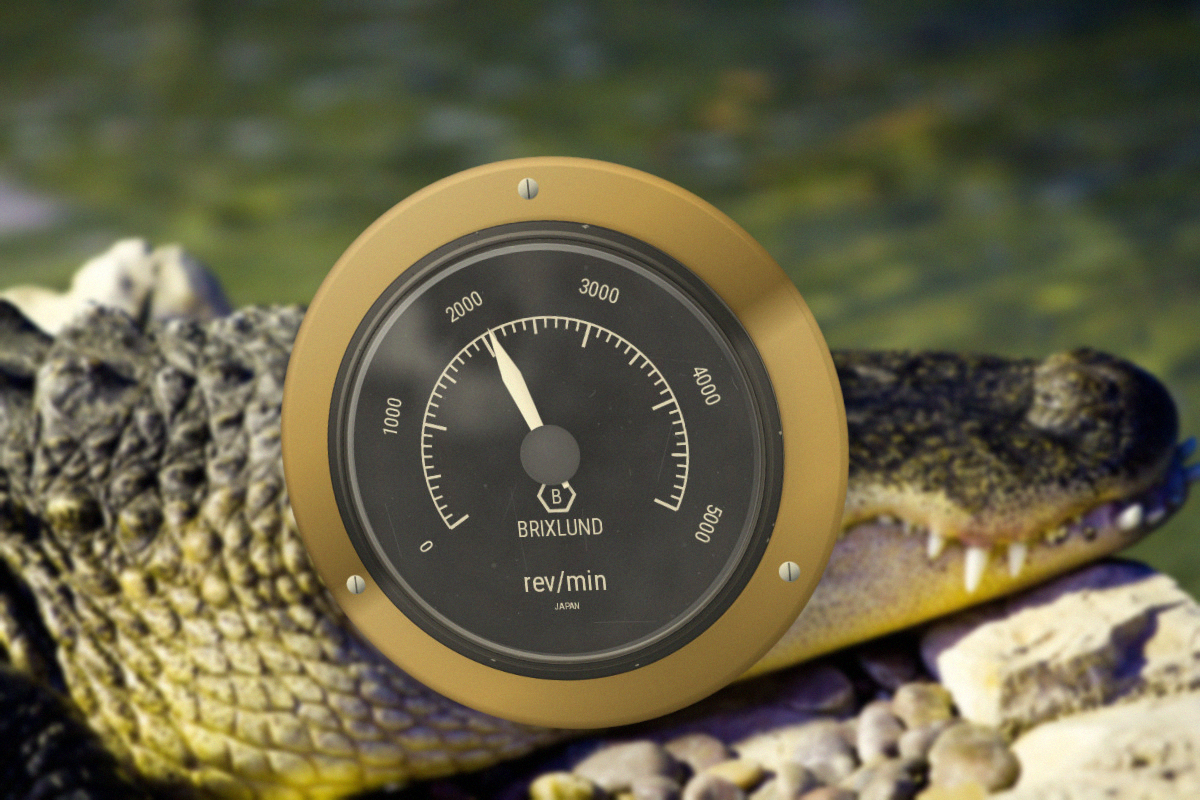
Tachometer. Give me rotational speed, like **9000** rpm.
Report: **2100** rpm
